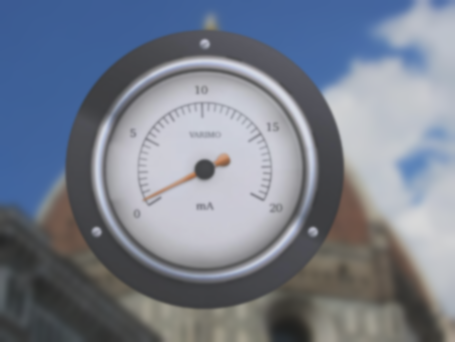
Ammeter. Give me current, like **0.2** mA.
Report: **0.5** mA
